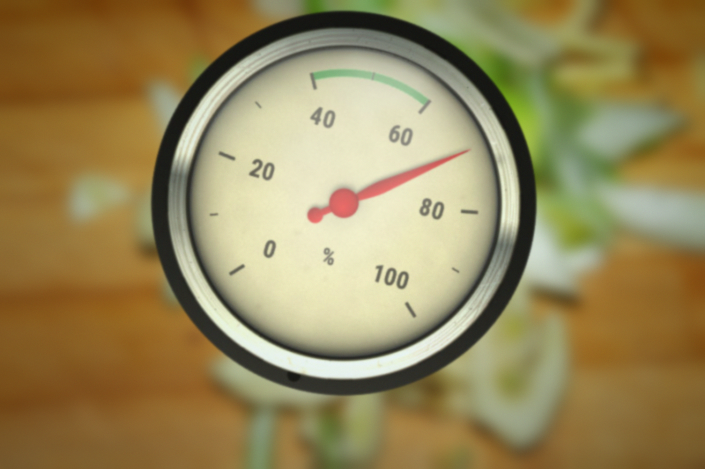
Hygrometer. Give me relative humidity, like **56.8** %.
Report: **70** %
